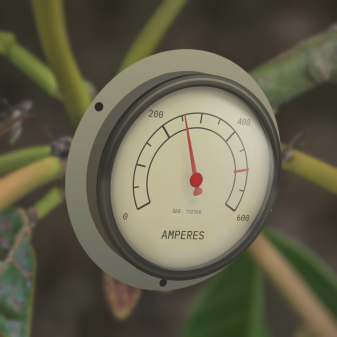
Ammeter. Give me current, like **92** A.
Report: **250** A
